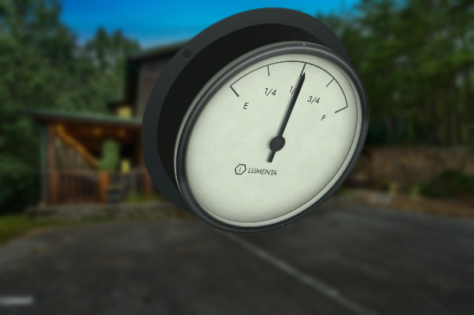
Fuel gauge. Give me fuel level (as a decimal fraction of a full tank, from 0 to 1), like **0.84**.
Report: **0.5**
